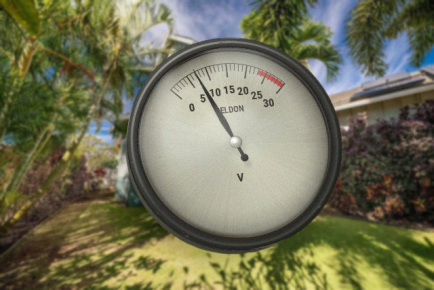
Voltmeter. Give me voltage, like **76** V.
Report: **7** V
